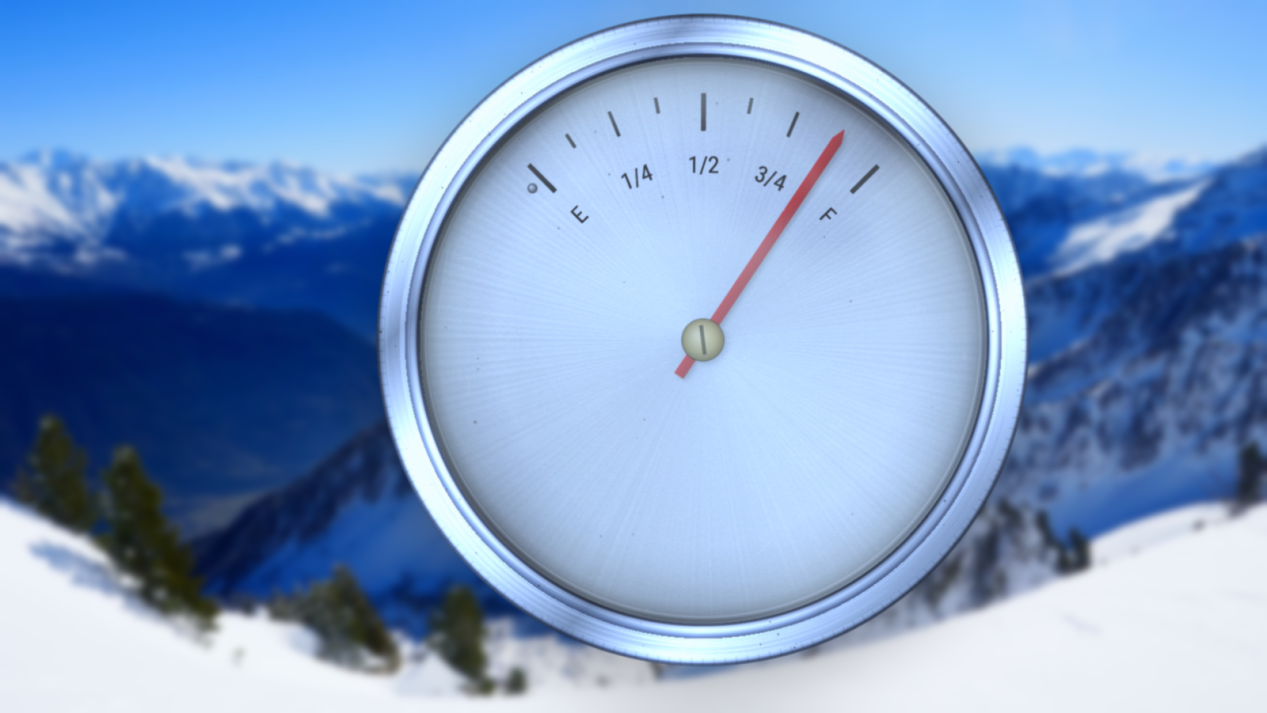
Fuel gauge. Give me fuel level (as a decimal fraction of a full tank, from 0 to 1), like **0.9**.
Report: **0.875**
